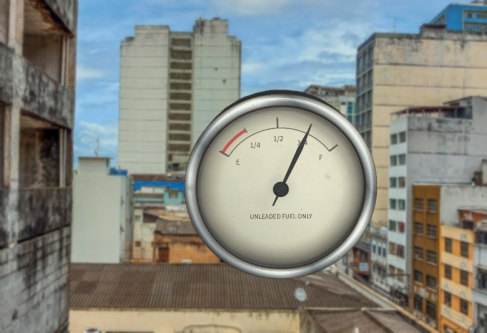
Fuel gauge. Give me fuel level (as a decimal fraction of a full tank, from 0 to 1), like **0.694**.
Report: **0.75**
